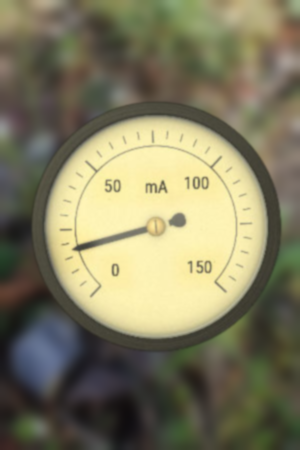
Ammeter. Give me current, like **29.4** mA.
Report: **17.5** mA
